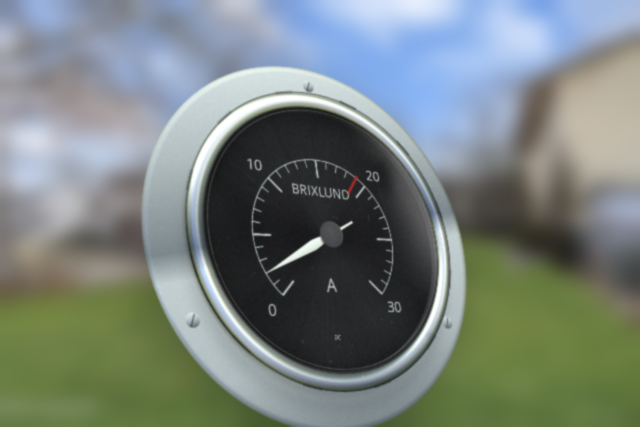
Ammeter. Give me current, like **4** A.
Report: **2** A
